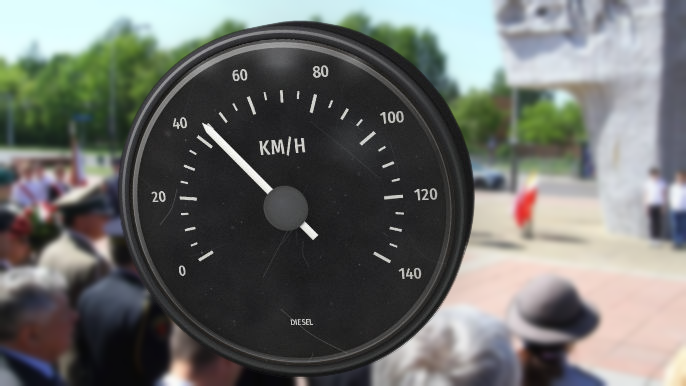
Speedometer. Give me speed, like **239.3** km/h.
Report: **45** km/h
